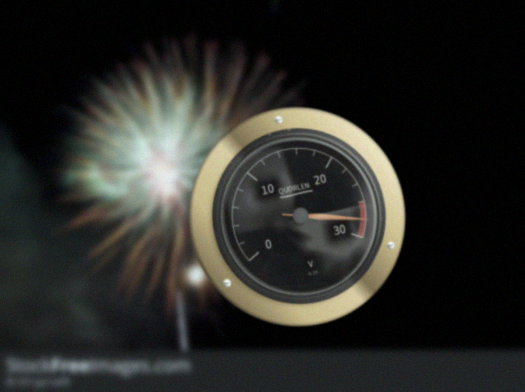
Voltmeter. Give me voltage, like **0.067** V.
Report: **28** V
